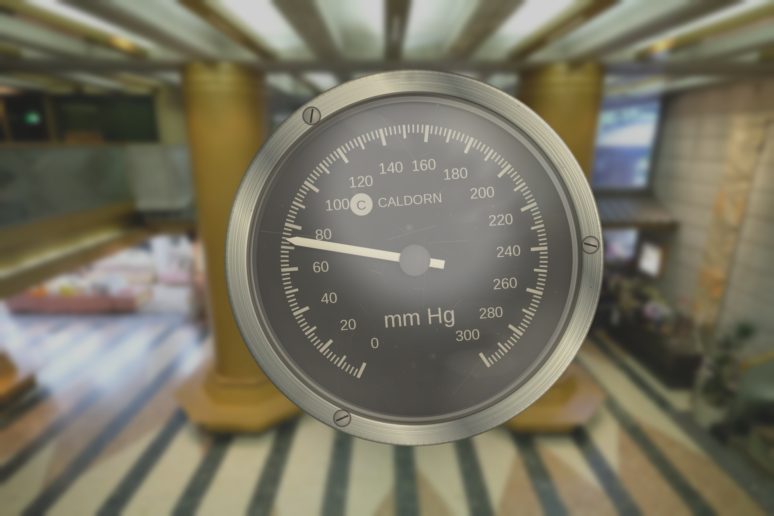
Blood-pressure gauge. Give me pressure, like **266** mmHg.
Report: **74** mmHg
